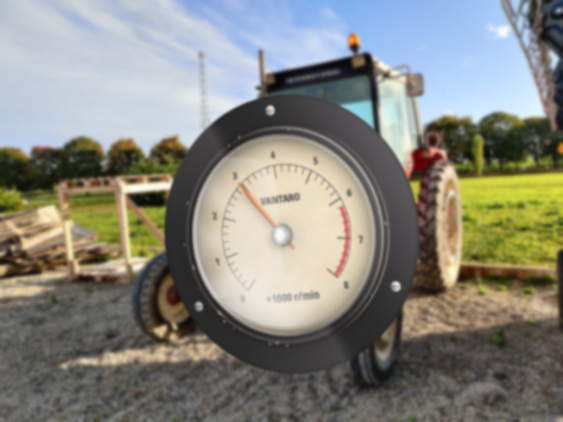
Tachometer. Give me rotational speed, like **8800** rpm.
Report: **3000** rpm
